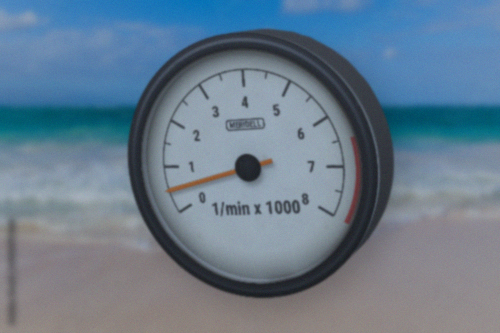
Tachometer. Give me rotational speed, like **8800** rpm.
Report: **500** rpm
